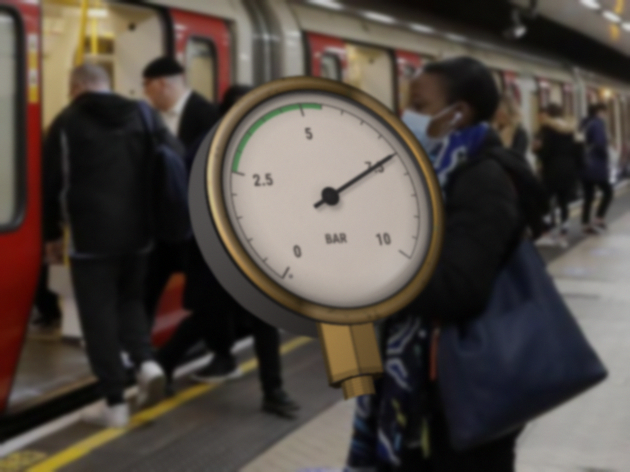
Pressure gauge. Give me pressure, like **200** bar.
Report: **7.5** bar
